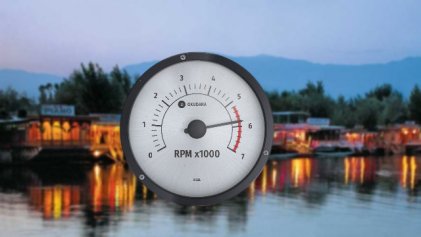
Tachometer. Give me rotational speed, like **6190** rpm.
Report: **5800** rpm
